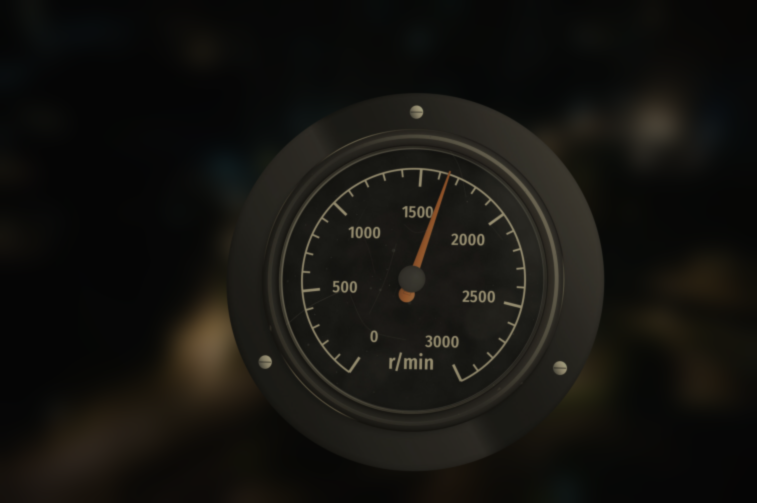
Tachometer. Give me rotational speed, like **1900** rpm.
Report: **1650** rpm
